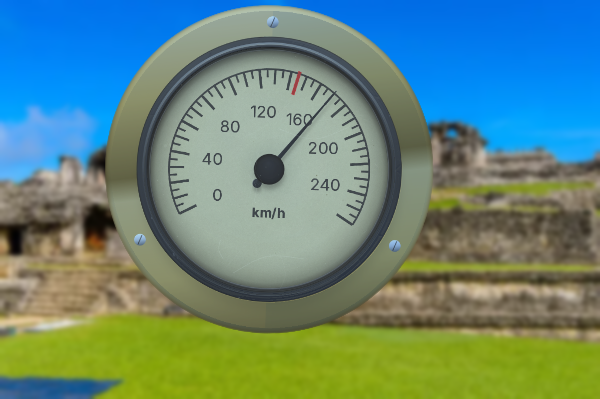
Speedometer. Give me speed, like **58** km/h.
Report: **170** km/h
